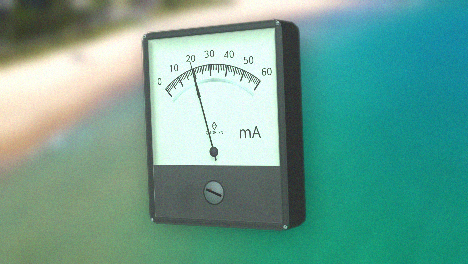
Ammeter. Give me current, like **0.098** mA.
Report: **20** mA
